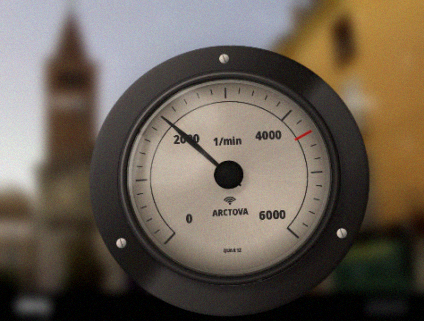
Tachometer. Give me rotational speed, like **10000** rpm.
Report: **2000** rpm
